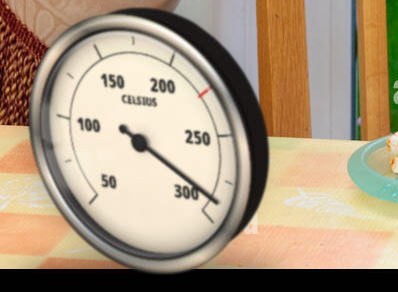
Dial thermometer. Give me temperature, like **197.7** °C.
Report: **287.5** °C
